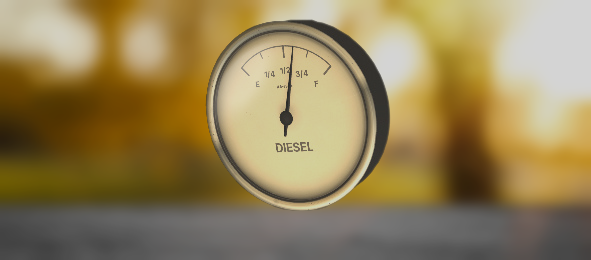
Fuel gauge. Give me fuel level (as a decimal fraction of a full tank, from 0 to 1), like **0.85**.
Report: **0.625**
